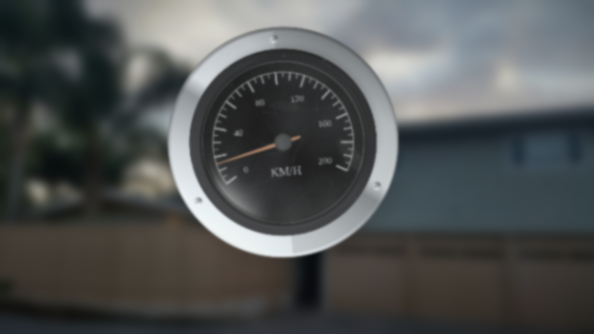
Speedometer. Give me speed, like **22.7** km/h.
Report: **15** km/h
